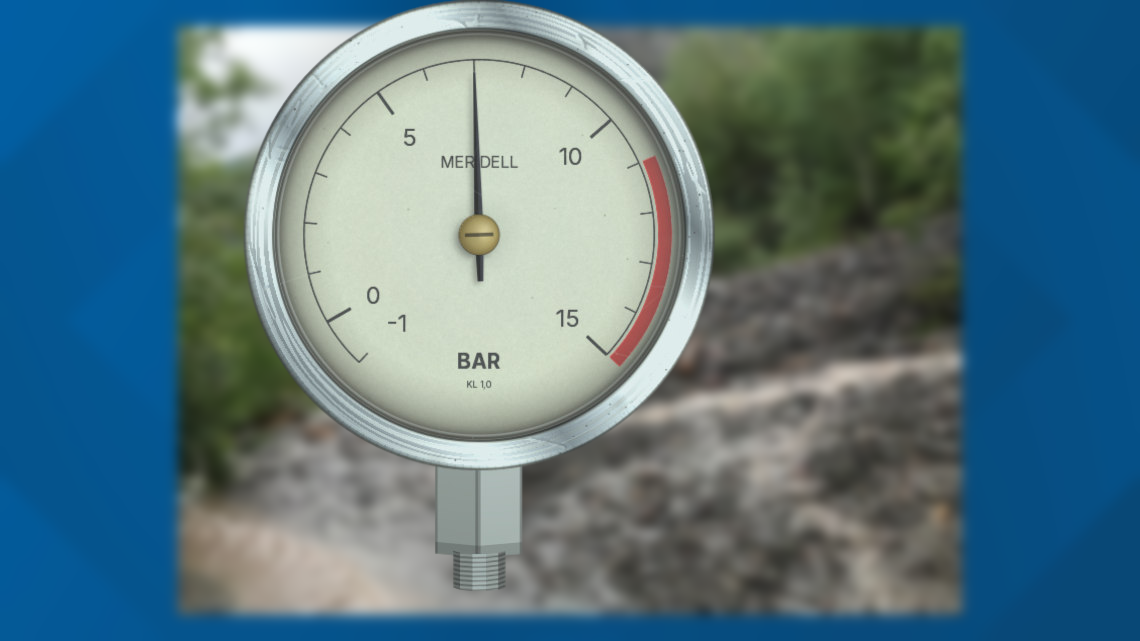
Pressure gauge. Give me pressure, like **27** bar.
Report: **7** bar
